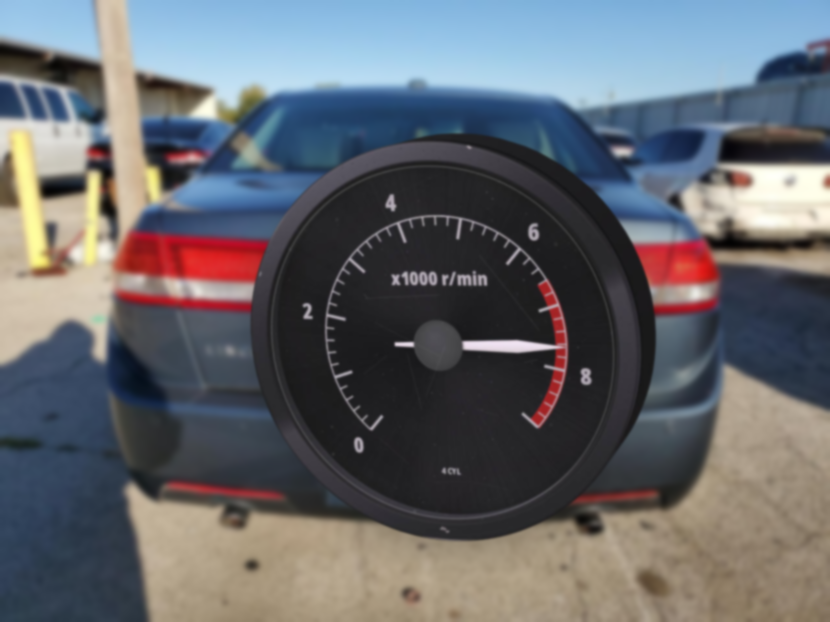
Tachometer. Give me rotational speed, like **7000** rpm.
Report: **7600** rpm
